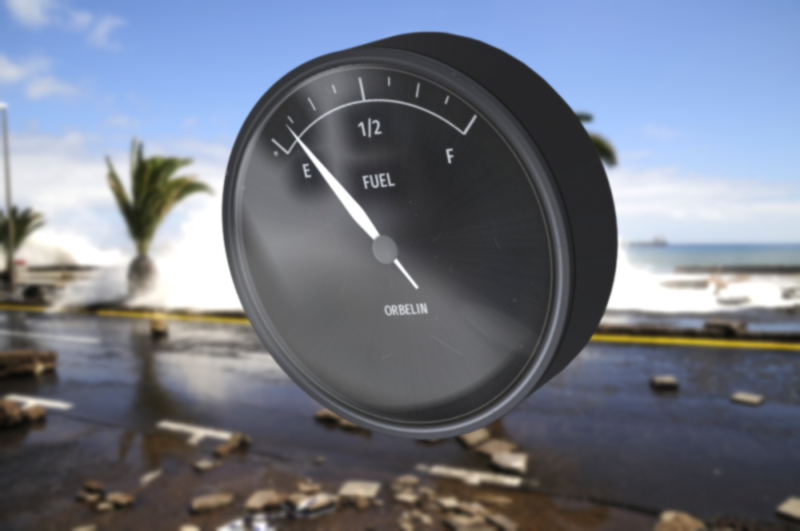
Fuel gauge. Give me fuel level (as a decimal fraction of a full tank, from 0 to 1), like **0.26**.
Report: **0.125**
